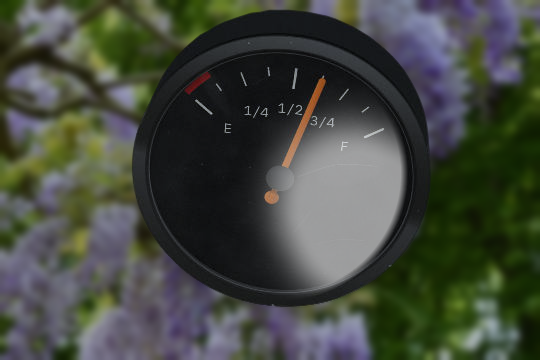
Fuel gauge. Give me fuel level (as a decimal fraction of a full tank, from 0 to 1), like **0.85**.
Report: **0.625**
